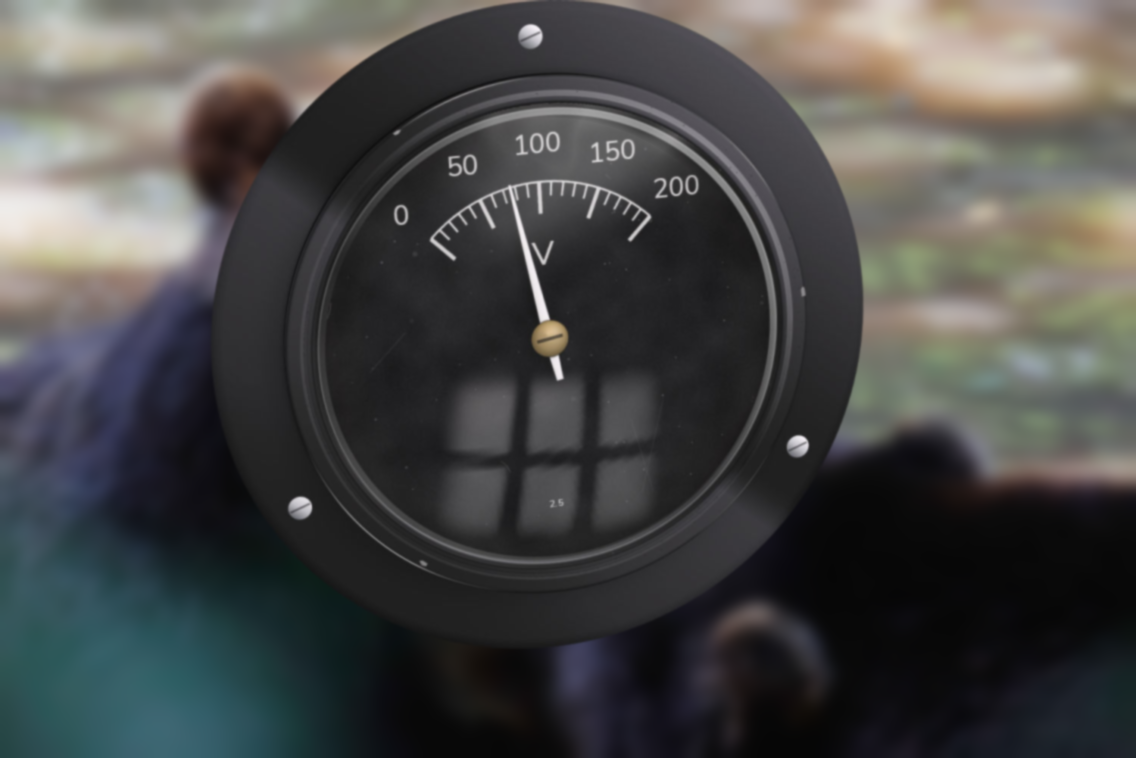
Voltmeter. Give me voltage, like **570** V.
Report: **75** V
